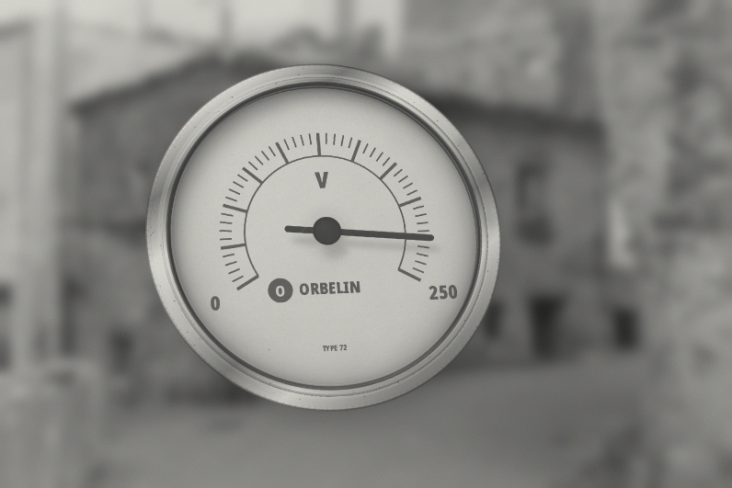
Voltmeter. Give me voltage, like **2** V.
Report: **225** V
